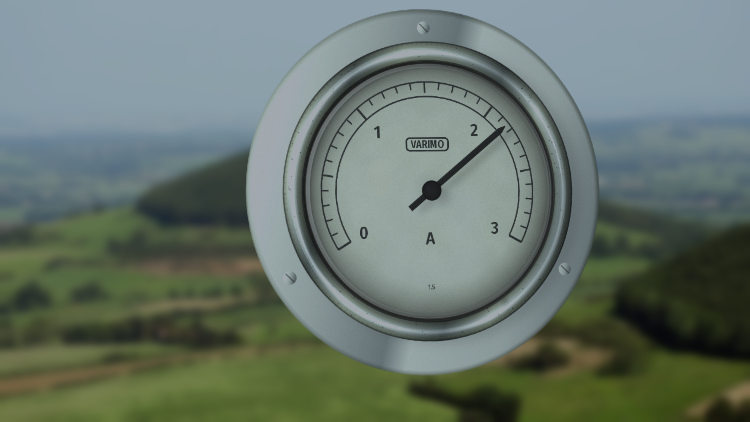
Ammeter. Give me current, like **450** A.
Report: **2.15** A
